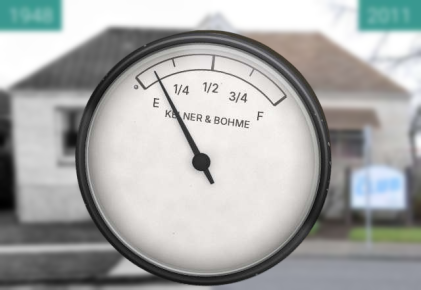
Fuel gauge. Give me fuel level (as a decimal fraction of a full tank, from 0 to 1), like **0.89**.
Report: **0.125**
